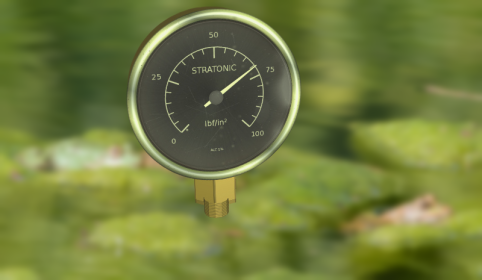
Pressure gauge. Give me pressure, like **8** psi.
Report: **70** psi
